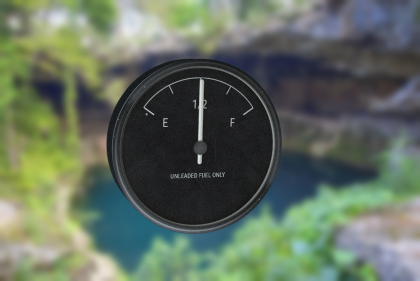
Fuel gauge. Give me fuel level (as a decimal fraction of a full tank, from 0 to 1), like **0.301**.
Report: **0.5**
